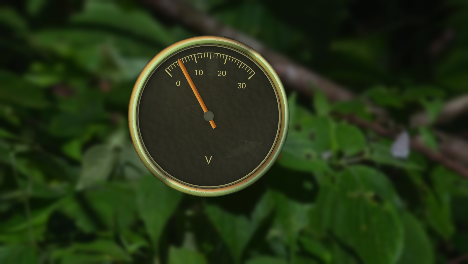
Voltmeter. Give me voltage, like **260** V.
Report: **5** V
